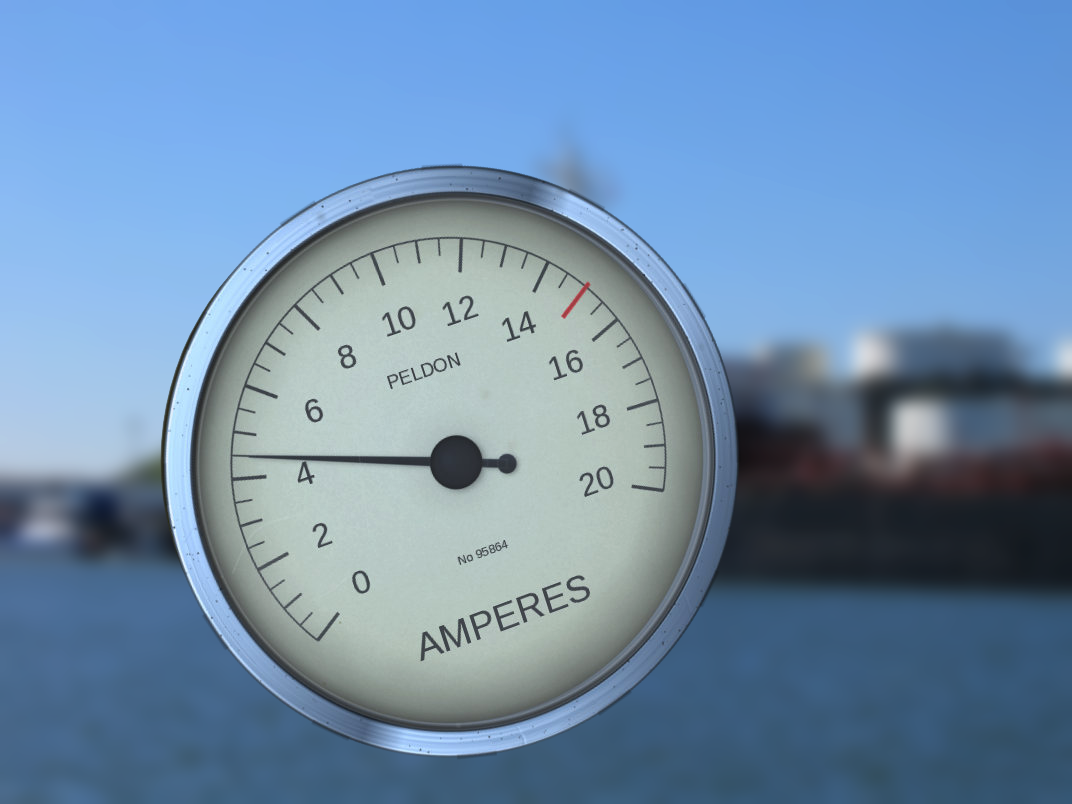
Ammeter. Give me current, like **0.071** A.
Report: **4.5** A
